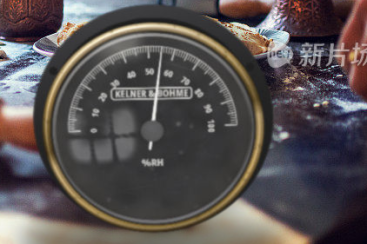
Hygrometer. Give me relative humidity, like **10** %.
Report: **55** %
